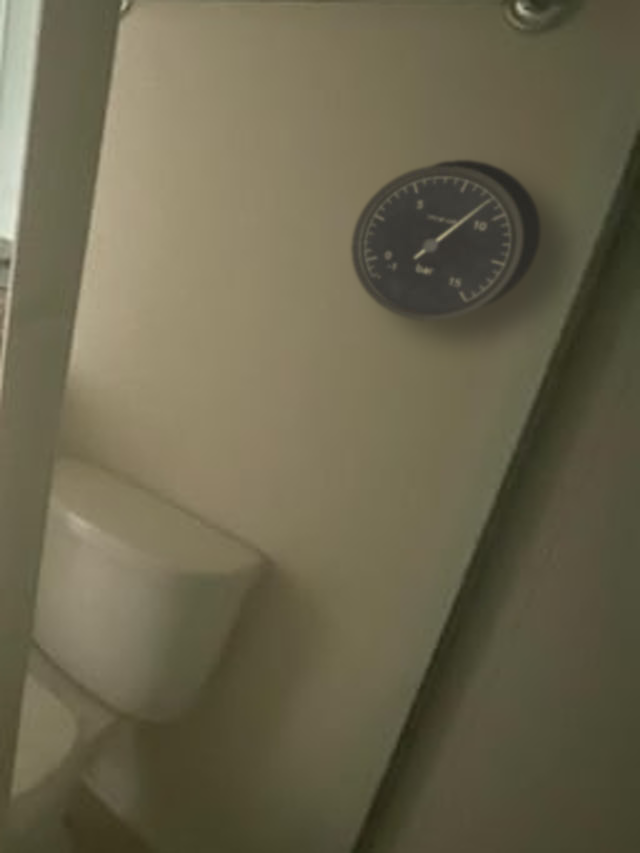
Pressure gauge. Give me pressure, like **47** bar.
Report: **9** bar
